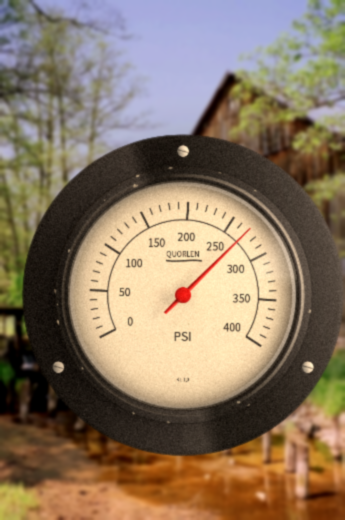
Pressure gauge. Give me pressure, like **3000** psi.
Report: **270** psi
